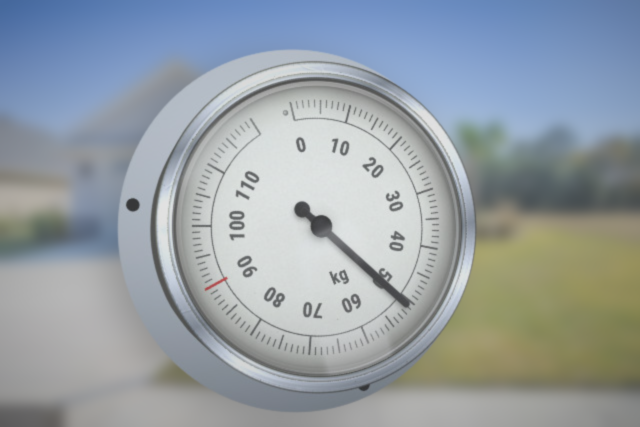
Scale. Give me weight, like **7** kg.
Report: **51** kg
